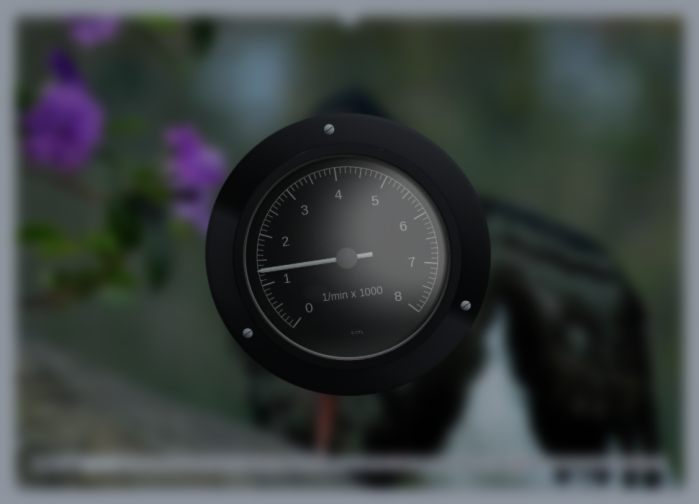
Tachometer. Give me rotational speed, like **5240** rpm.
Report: **1300** rpm
